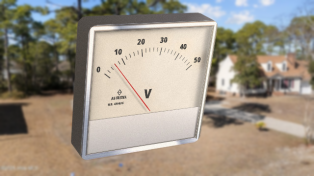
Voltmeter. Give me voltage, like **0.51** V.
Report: **6** V
